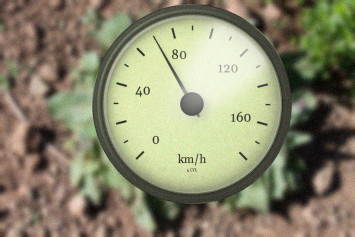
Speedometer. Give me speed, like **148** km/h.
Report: **70** km/h
